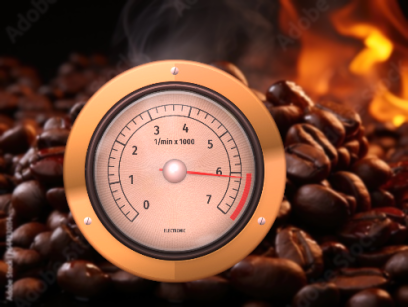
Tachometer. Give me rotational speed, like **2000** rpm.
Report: **6100** rpm
